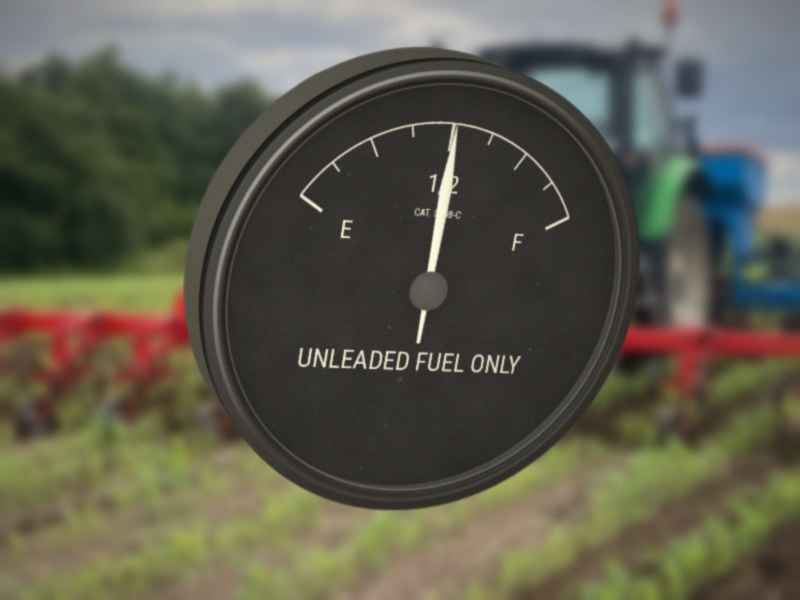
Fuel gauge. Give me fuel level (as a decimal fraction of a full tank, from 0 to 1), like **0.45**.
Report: **0.5**
